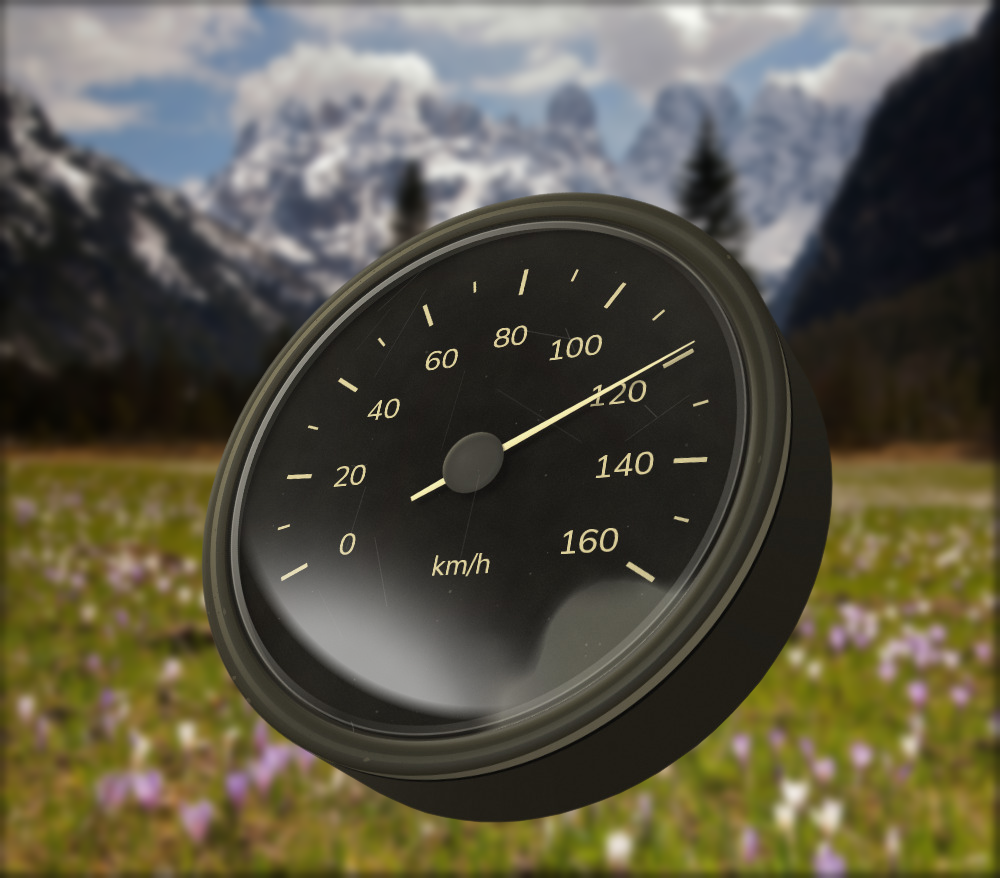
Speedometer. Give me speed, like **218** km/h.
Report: **120** km/h
